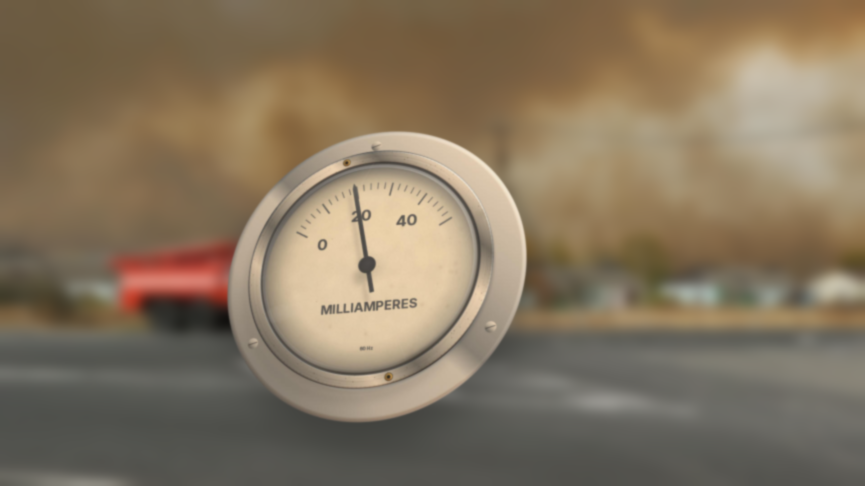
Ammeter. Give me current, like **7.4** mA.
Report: **20** mA
